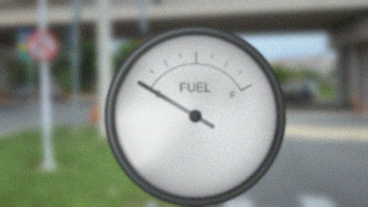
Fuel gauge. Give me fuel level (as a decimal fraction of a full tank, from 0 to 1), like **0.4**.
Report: **0**
